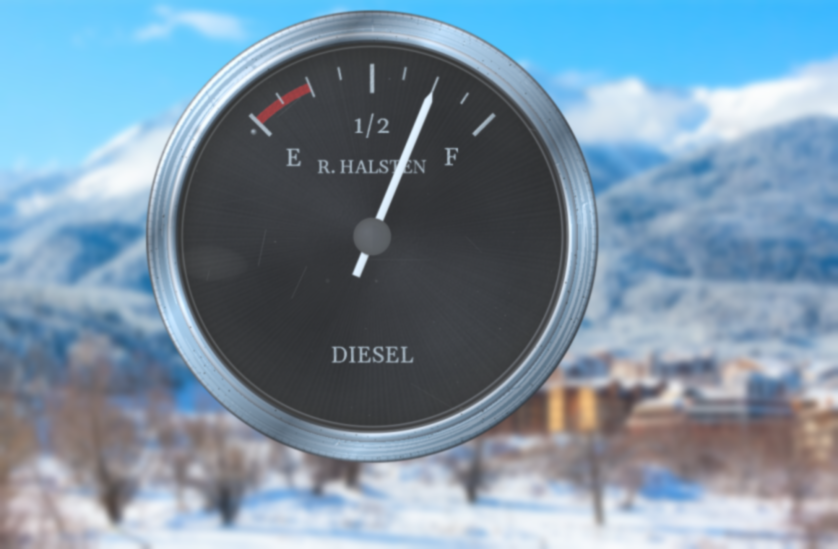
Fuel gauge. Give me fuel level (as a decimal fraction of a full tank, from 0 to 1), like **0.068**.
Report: **0.75**
